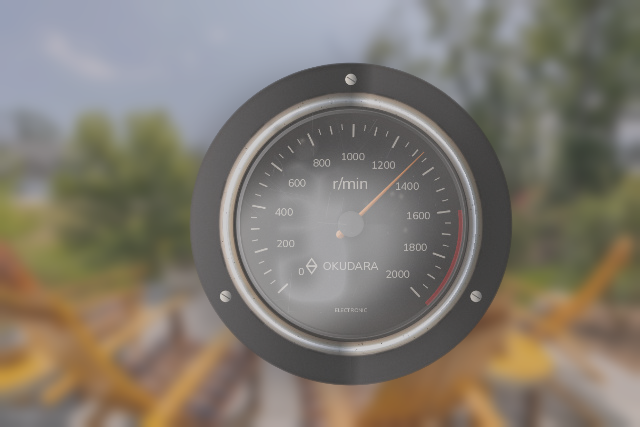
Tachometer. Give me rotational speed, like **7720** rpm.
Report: **1325** rpm
